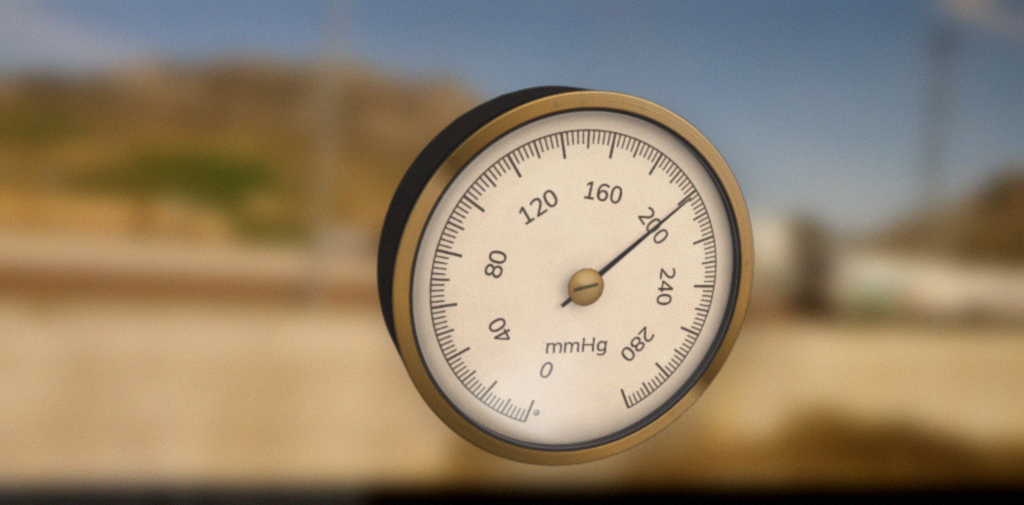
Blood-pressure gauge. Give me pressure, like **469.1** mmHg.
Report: **200** mmHg
